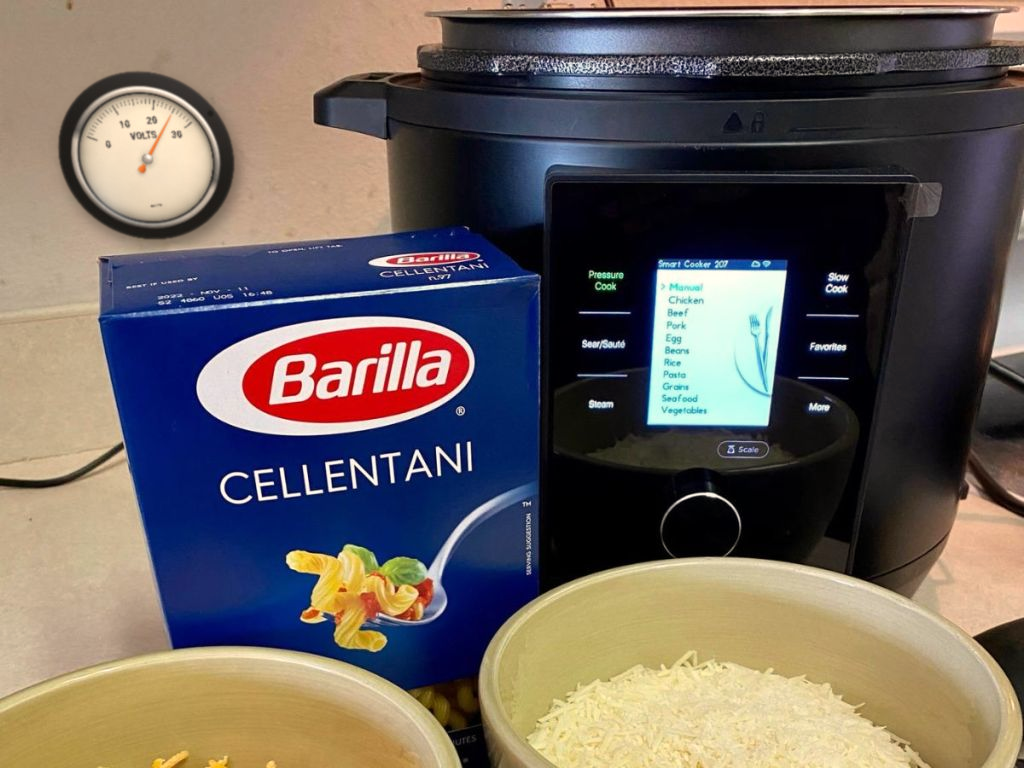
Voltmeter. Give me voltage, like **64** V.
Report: **25** V
